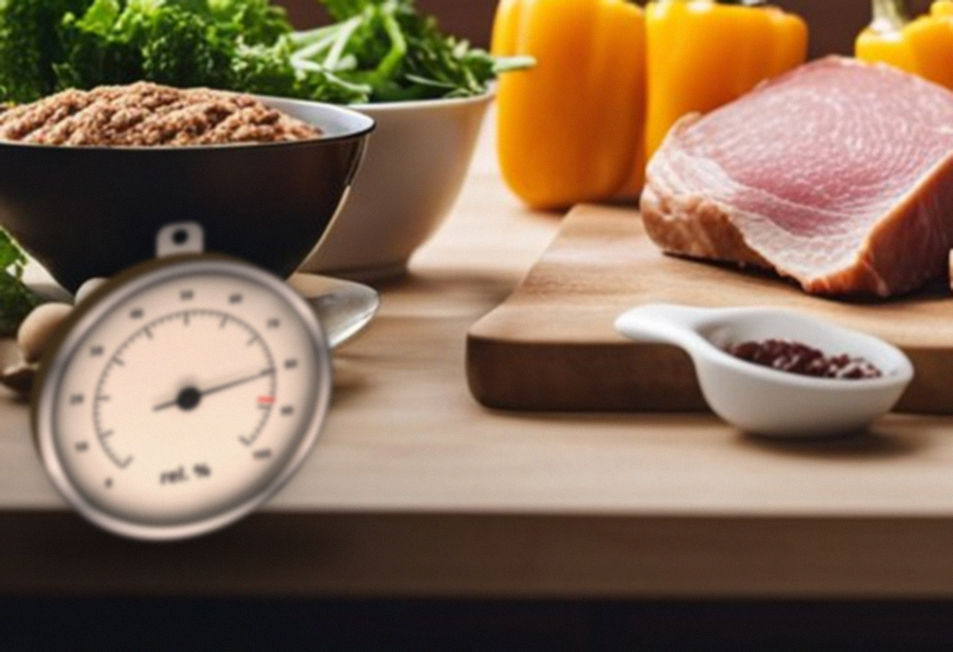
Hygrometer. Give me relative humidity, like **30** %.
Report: **80** %
